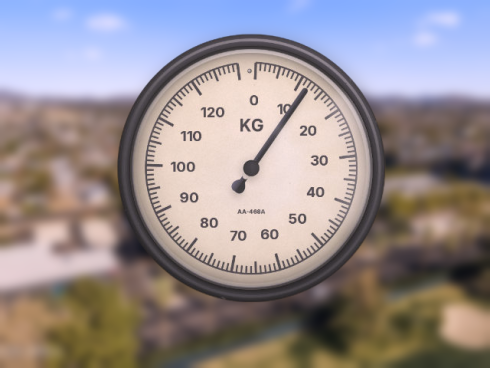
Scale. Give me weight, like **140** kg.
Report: **12** kg
